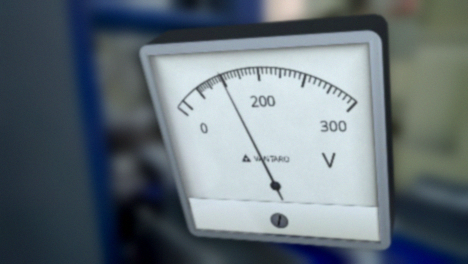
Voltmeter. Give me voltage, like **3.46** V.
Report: **150** V
